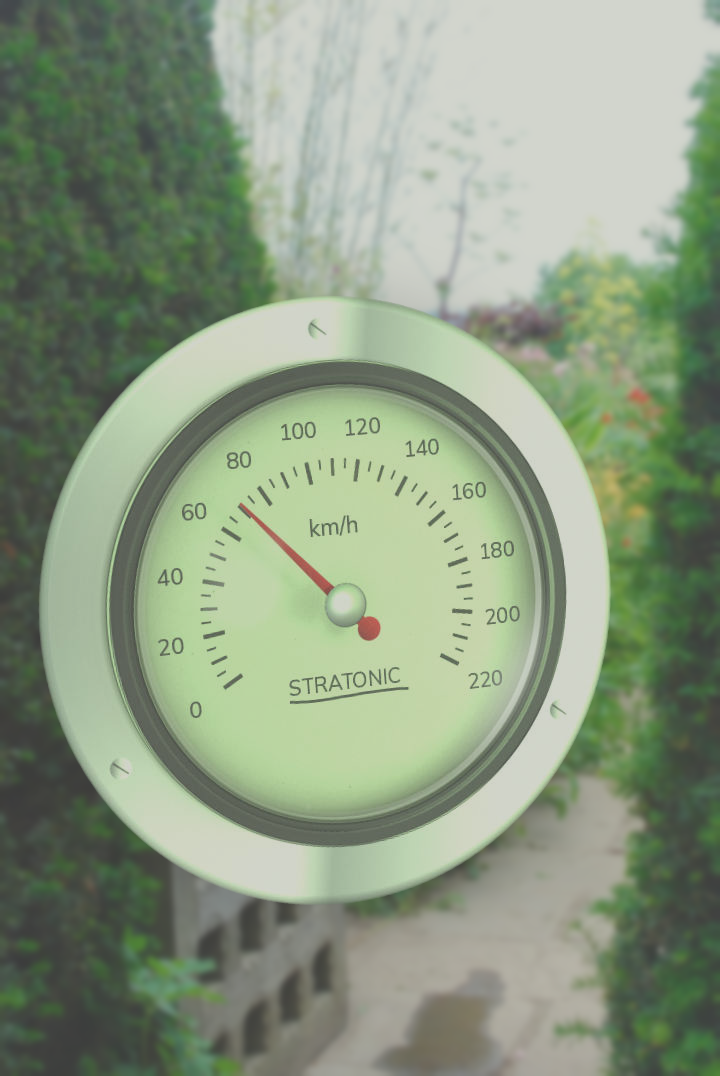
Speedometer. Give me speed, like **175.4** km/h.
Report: **70** km/h
